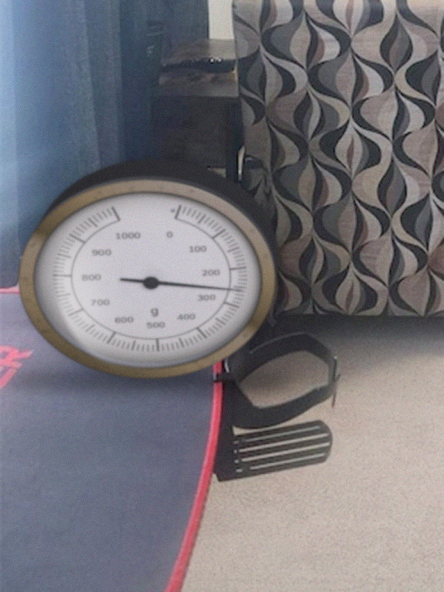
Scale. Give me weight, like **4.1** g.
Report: **250** g
